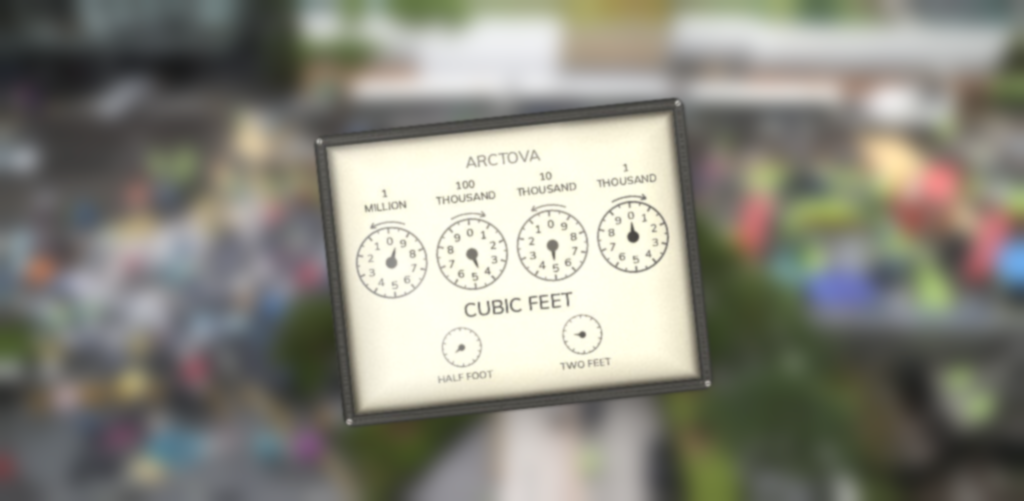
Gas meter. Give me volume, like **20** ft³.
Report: **945000** ft³
